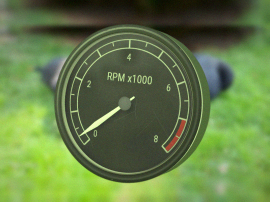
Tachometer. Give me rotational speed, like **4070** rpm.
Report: **250** rpm
